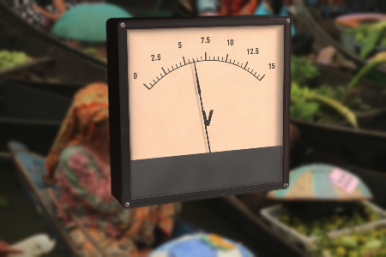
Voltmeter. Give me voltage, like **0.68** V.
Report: **6** V
